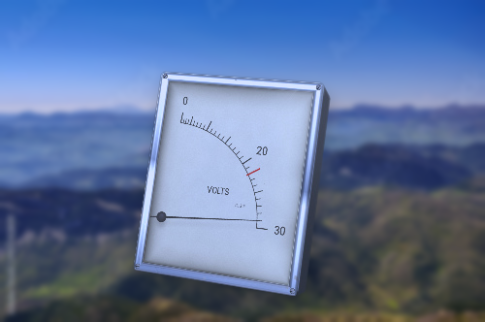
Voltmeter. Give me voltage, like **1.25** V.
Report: **29** V
